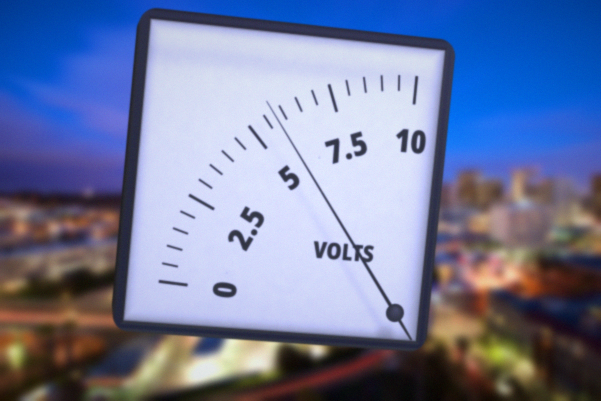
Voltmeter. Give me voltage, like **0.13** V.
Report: **5.75** V
